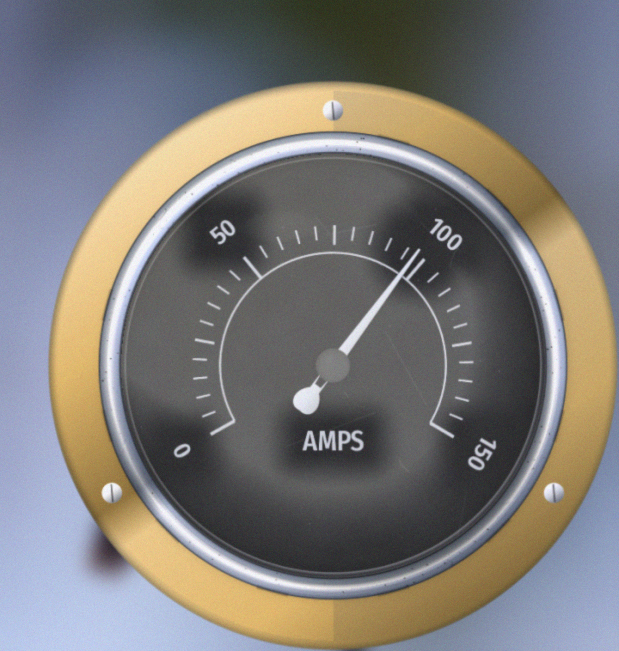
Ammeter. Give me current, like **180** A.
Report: **97.5** A
